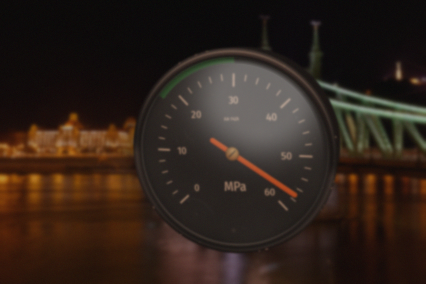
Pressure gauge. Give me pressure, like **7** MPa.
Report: **57** MPa
